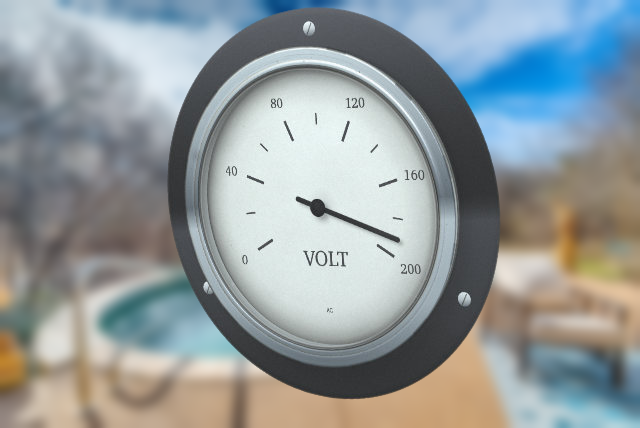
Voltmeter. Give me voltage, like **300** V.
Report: **190** V
